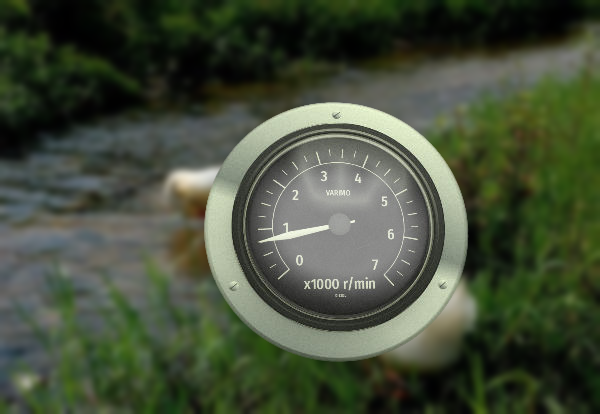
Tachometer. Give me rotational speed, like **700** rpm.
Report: **750** rpm
